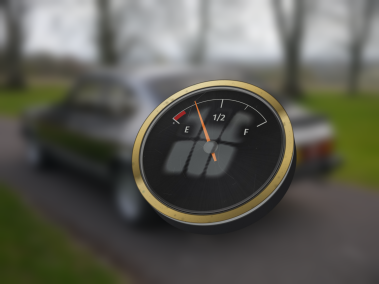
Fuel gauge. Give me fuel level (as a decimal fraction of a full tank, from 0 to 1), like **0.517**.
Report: **0.25**
